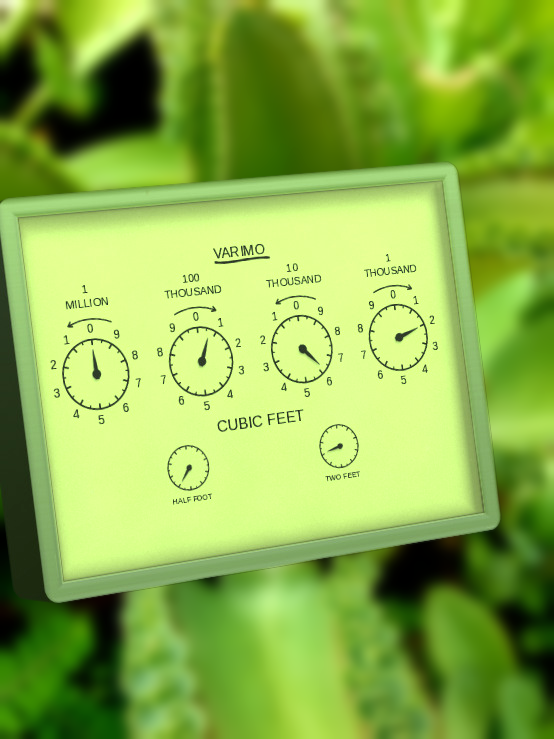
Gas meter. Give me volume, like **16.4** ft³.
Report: **6200** ft³
